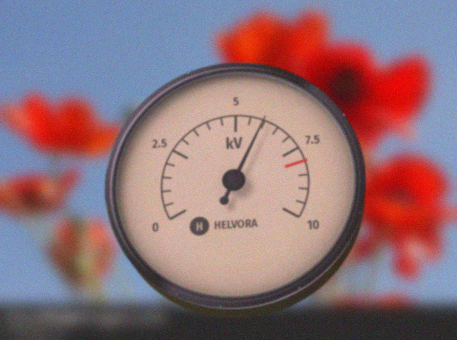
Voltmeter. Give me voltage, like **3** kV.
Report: **6** kV
